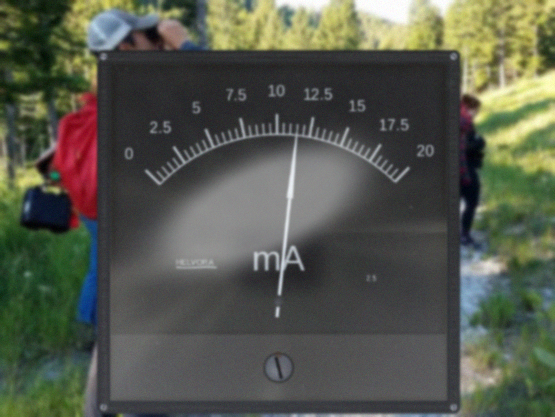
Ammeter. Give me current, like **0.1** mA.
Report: **11.5** mA
